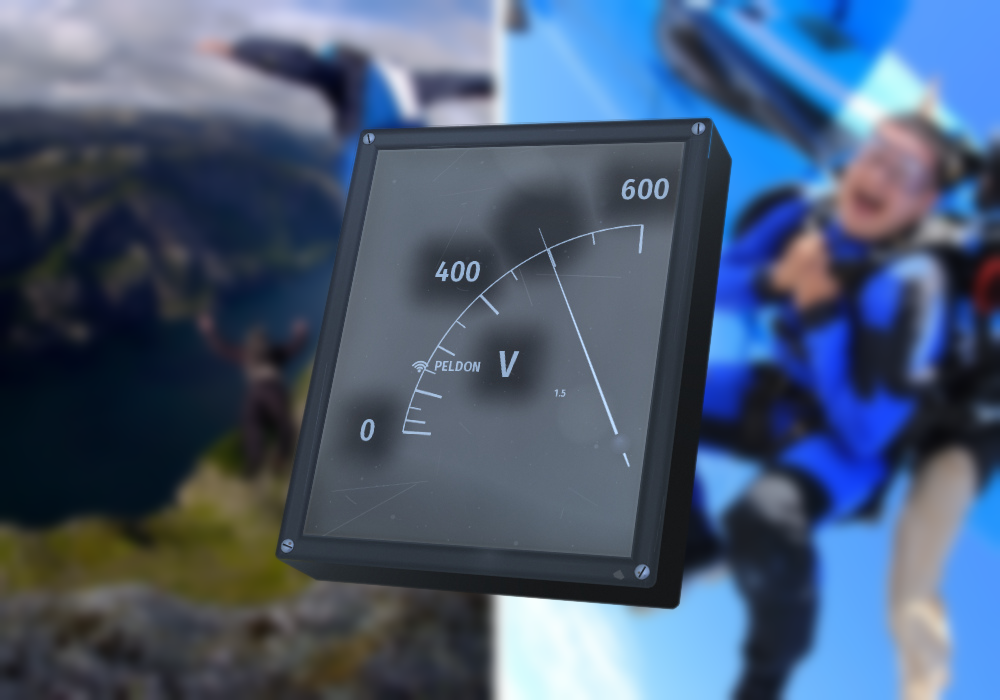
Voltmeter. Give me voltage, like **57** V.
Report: **500** V
